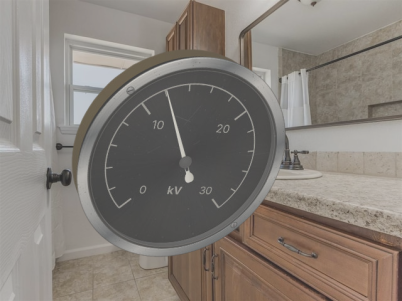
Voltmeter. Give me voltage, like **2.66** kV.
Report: **12** kV
